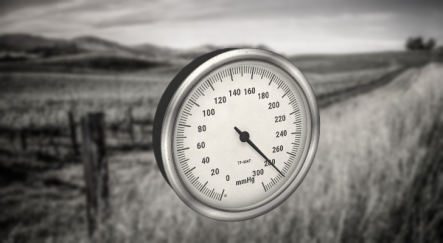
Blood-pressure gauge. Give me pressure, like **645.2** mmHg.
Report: **280** mmHg
